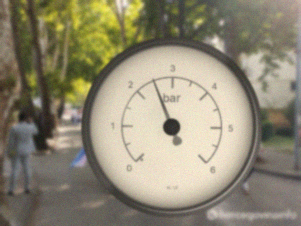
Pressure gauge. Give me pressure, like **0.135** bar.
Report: **2.5** bar
